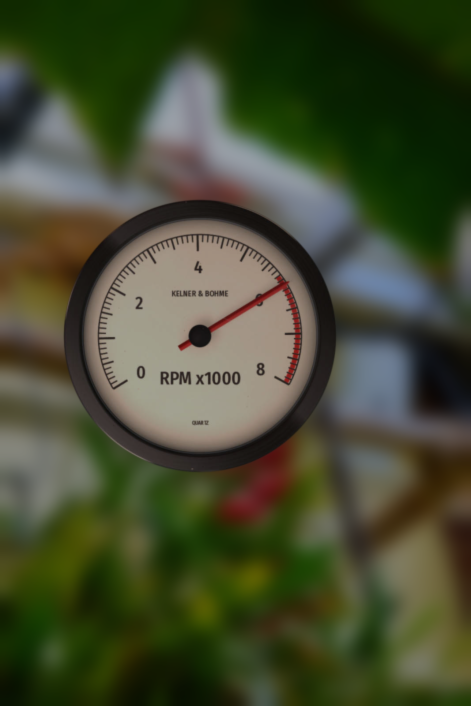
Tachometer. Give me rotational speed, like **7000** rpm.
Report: **6000** rpm
